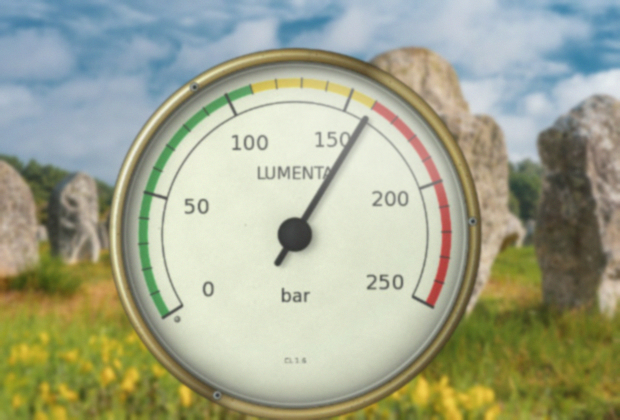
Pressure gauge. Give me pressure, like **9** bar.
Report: **160** bar
